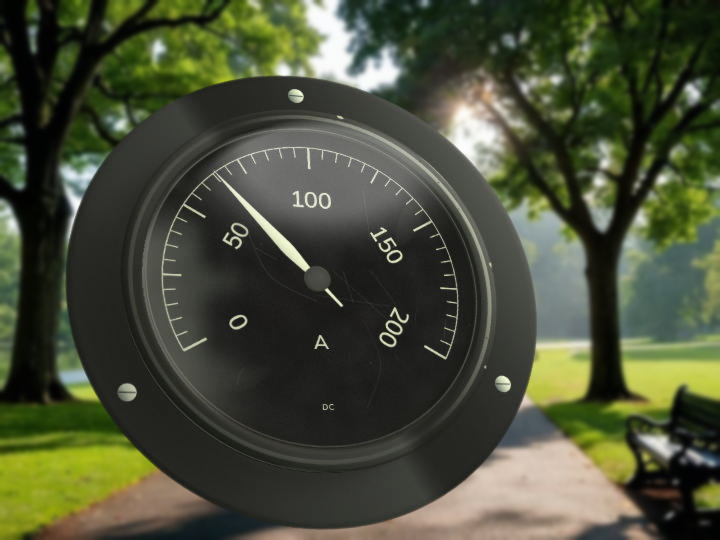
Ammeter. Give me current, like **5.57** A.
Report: **65** A
